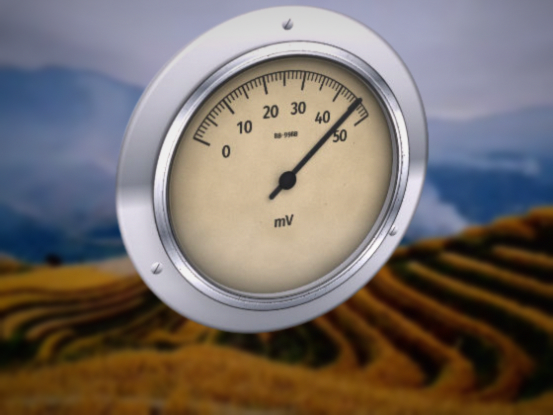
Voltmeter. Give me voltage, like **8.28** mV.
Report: **45** mV
